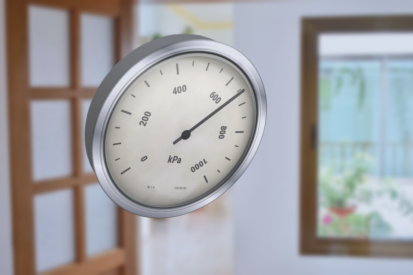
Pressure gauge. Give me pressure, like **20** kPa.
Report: **650** kPa
